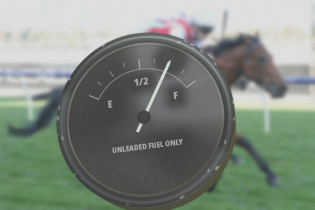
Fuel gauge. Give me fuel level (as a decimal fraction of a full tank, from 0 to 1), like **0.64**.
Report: **0.75**
